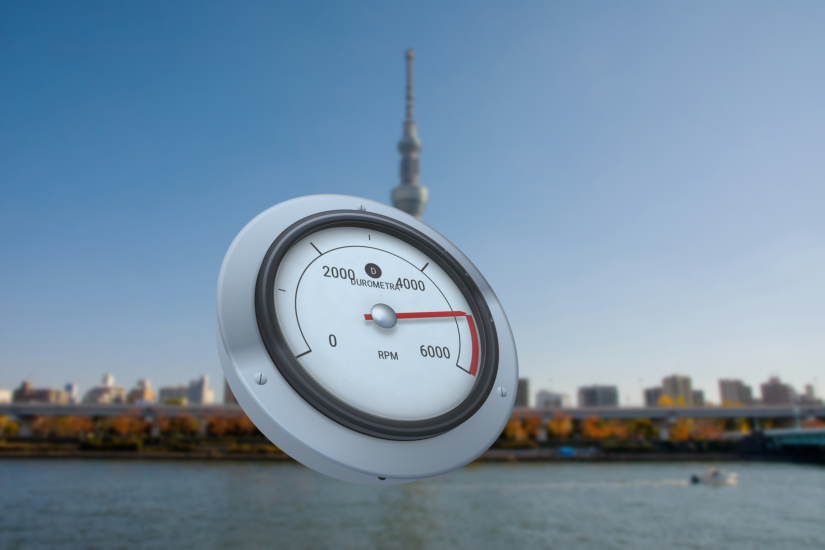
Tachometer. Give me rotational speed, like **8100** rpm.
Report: **5000** rpm
